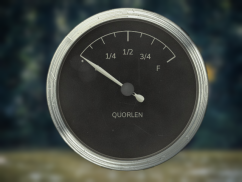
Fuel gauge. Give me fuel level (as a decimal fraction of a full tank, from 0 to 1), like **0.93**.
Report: **0**
